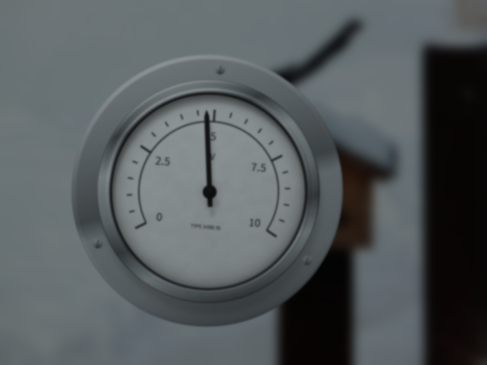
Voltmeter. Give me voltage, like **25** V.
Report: **4.75** V
